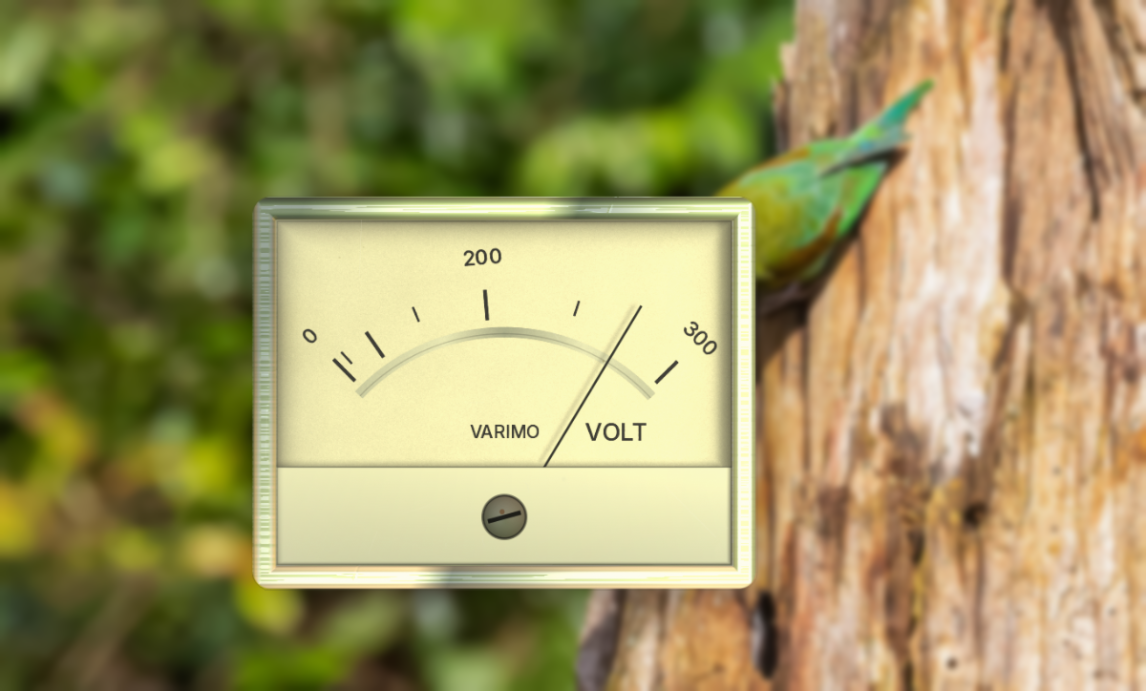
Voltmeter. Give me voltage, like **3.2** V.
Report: **275** V
